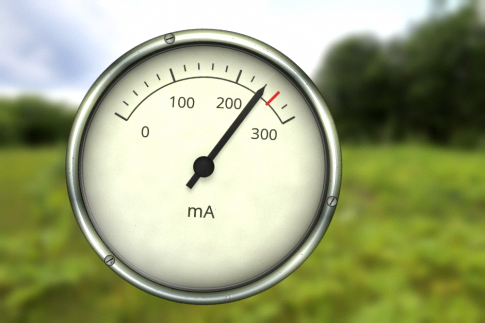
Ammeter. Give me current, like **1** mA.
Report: **240** mA
